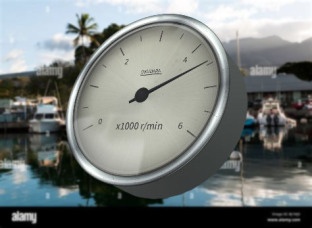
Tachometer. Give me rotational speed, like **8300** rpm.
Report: **4500** rpm
